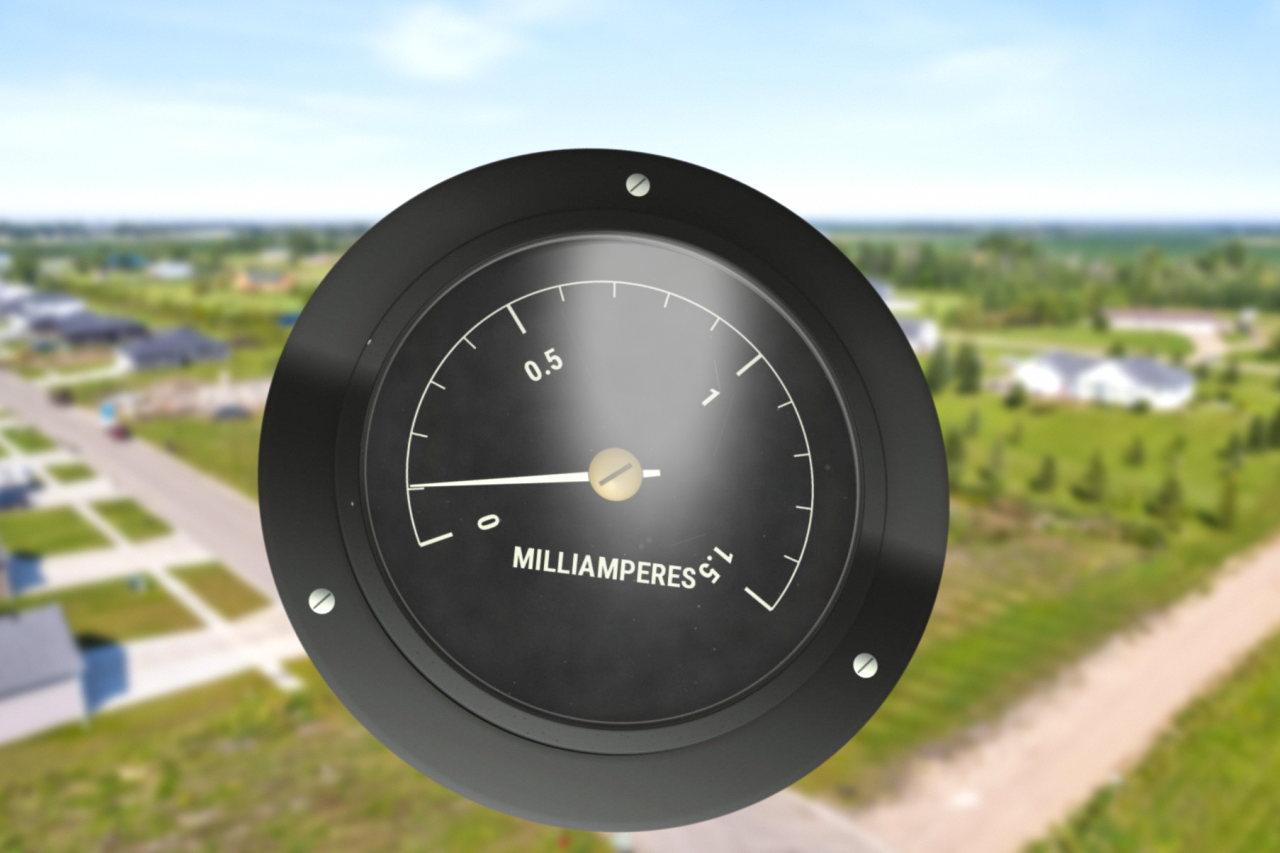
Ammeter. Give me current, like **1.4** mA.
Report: **0.1** mA
